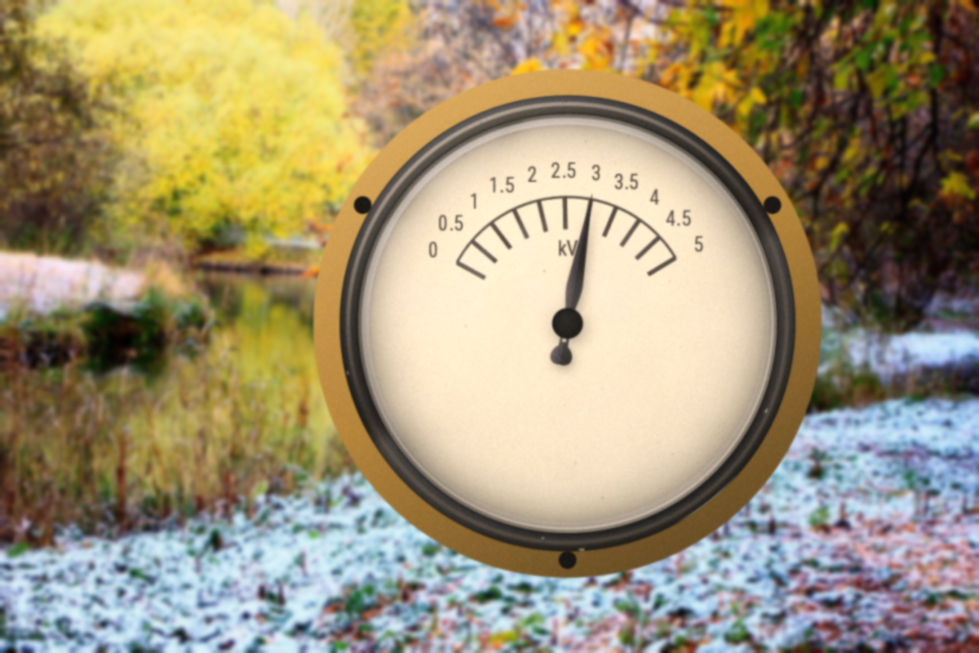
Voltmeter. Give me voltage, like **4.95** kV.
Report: **3** kV
